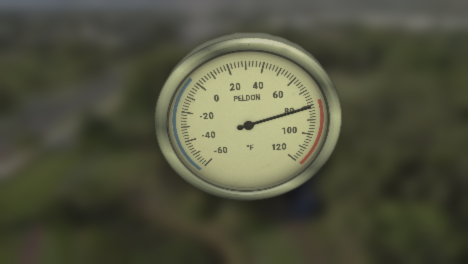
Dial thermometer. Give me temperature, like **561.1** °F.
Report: **80** °F
